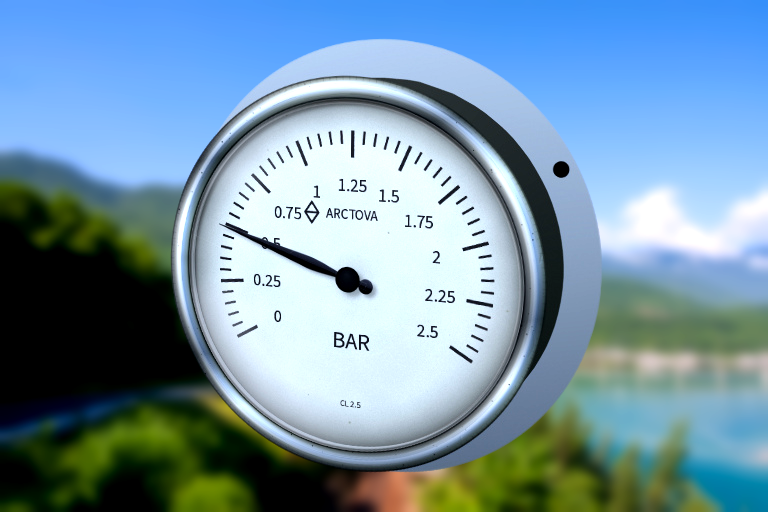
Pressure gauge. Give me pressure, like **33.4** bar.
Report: **0.5** bar
